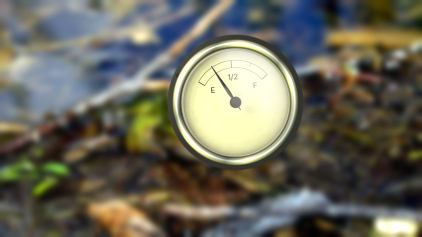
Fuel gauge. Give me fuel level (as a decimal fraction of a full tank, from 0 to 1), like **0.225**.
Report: **0.25**
